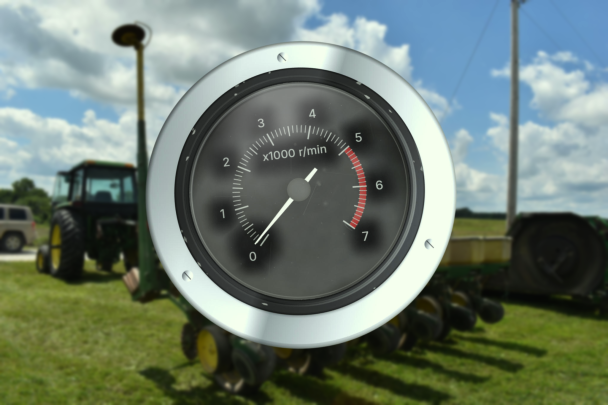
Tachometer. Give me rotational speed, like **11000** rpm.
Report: **100** rpm
